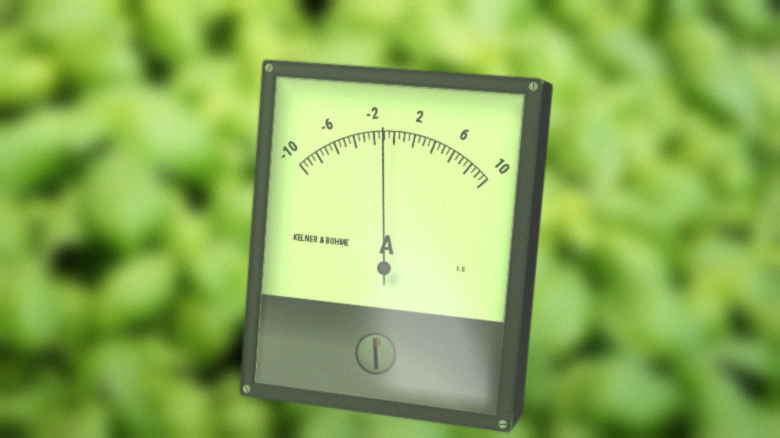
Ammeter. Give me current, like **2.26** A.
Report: **-1** A
